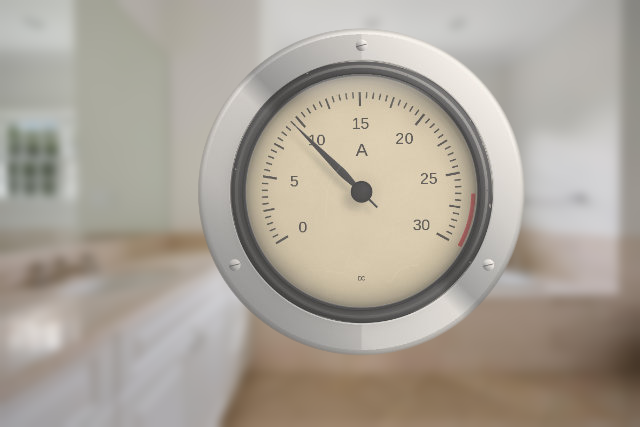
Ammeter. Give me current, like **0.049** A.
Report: **9.5** A
